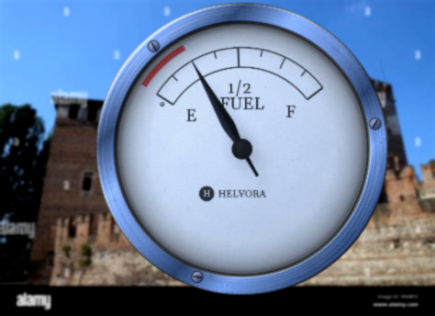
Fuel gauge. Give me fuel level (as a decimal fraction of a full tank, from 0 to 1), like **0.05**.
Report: **0.25**
